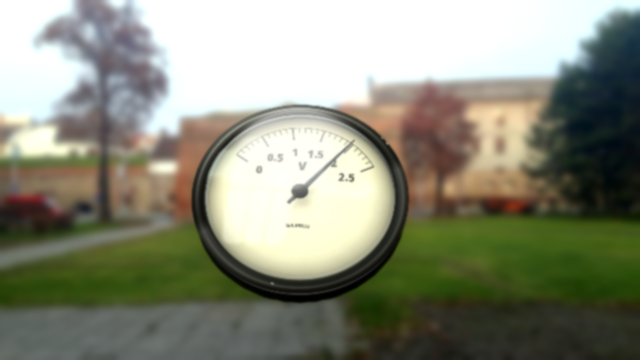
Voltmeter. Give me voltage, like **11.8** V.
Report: **2** V
